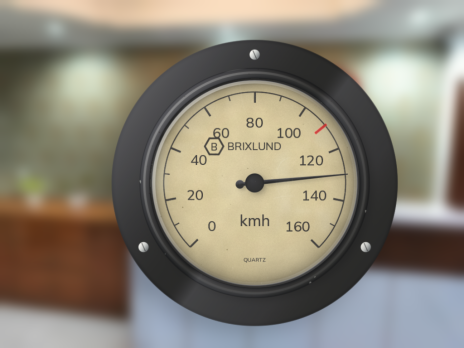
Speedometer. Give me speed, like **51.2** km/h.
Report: **130** km/h
